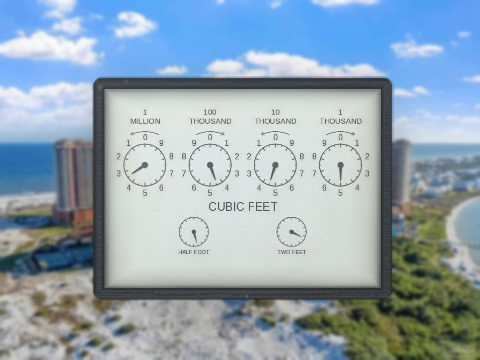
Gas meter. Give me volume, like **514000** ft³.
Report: **344500** ft³
